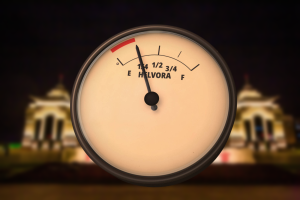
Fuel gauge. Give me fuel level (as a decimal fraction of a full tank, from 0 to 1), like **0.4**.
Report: **0.25**
